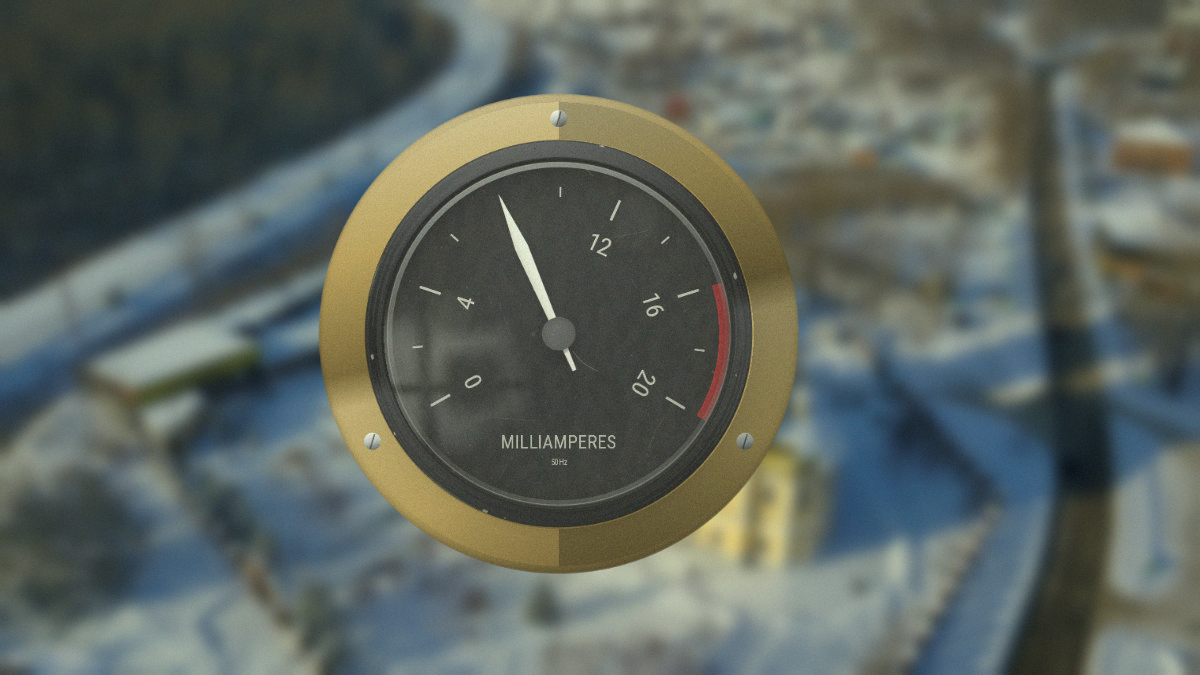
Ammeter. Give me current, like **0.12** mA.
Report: **8** mA
